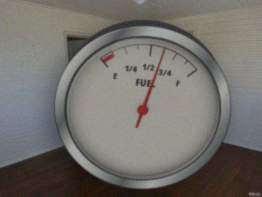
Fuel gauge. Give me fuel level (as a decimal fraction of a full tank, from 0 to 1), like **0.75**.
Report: **0.625**
